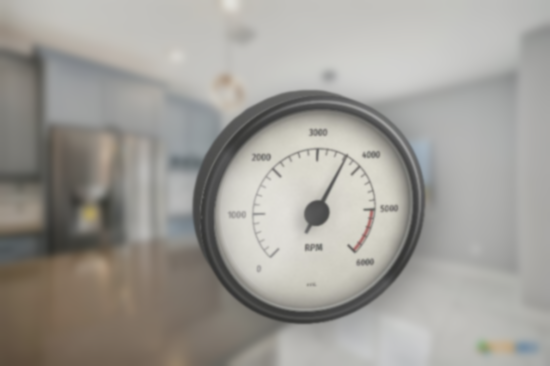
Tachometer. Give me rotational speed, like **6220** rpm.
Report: **3600** rpm
